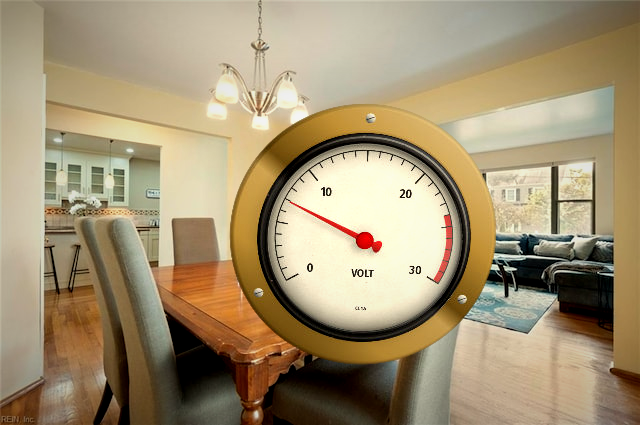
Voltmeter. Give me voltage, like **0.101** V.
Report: **7** V
